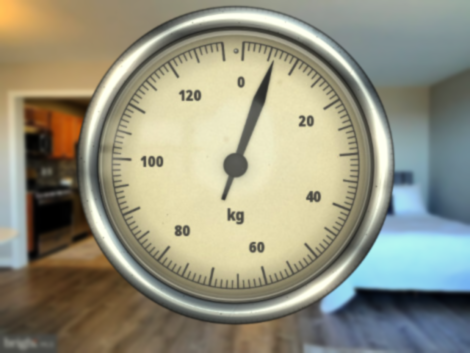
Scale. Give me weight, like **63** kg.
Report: **6** kg
